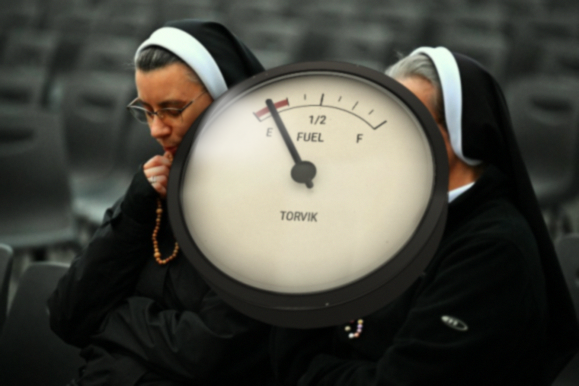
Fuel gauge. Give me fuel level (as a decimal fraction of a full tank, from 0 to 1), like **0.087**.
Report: **0.125**
